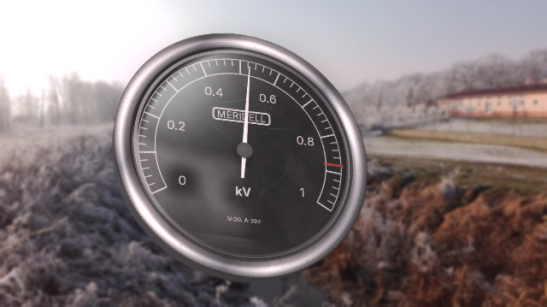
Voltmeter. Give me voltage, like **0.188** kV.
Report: **0.52** kV
